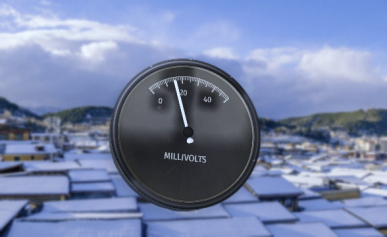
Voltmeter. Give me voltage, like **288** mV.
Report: **15** mV
